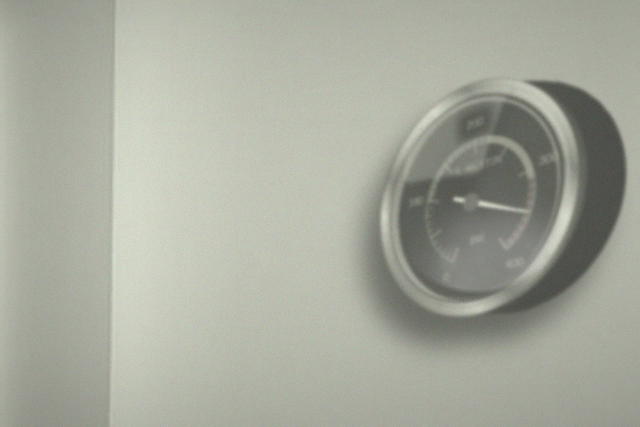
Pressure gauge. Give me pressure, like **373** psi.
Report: **350** psi
